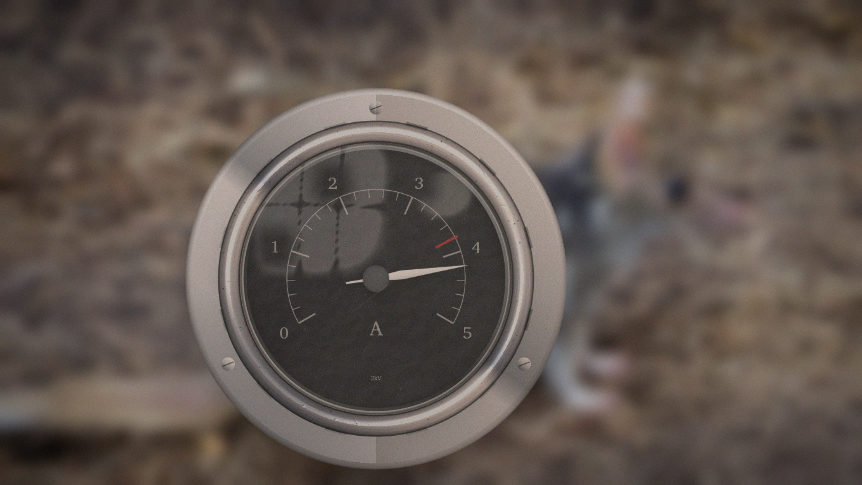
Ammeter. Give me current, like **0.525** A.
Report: **4.2** A
